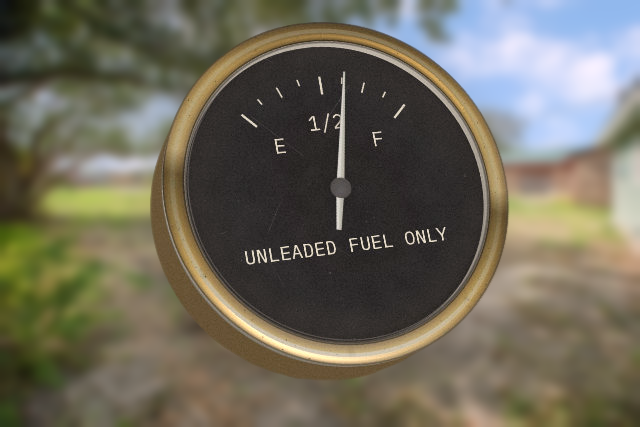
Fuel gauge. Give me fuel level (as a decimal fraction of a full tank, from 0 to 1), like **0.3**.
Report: **0.625**
